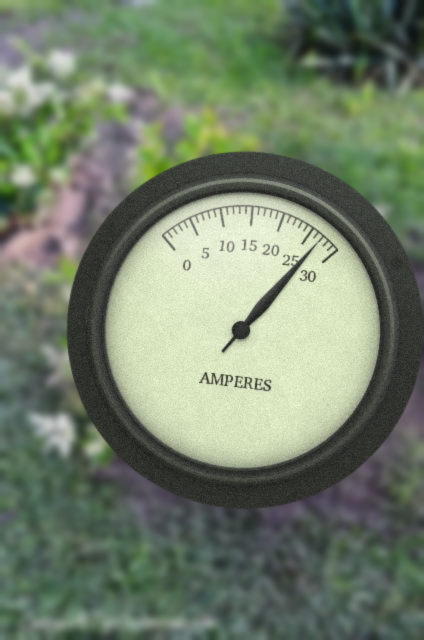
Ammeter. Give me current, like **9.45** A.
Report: **27** A
